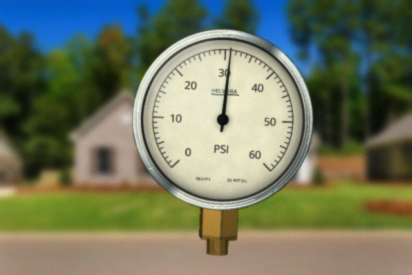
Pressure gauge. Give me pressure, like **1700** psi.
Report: **31** psi
